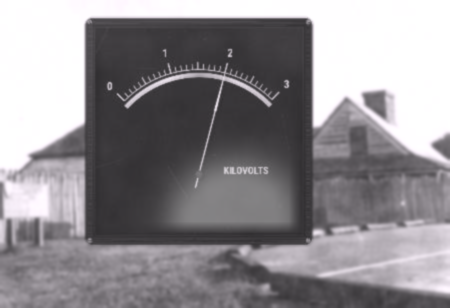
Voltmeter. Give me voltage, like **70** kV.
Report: **2** kV
